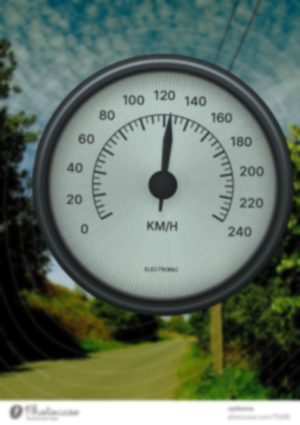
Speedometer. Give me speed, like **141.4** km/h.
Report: **125** km/h
